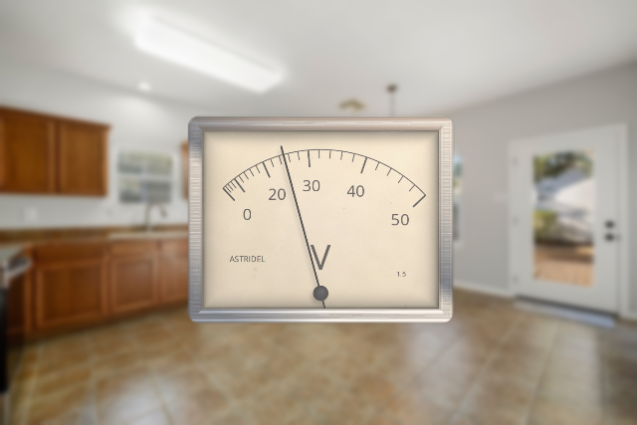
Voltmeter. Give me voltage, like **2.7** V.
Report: **25** V
